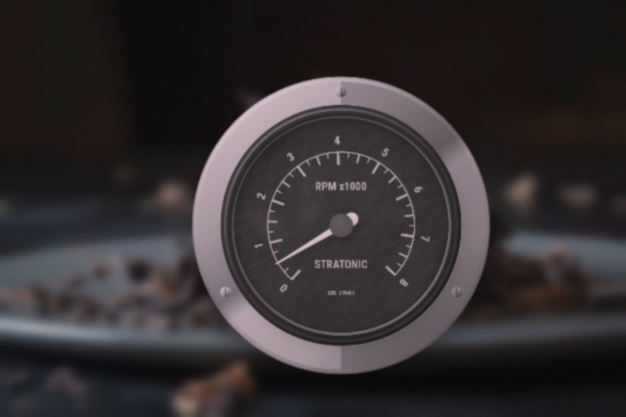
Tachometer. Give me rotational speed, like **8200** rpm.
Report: **500** rpm
